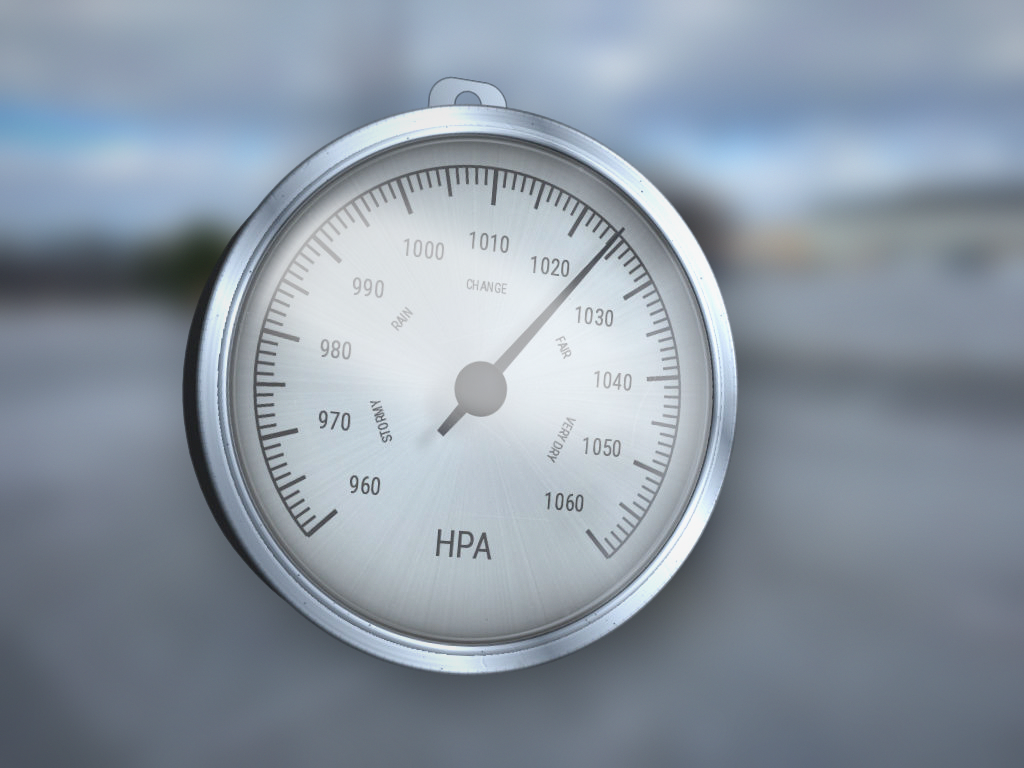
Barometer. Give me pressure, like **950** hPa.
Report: **1024** hPa
